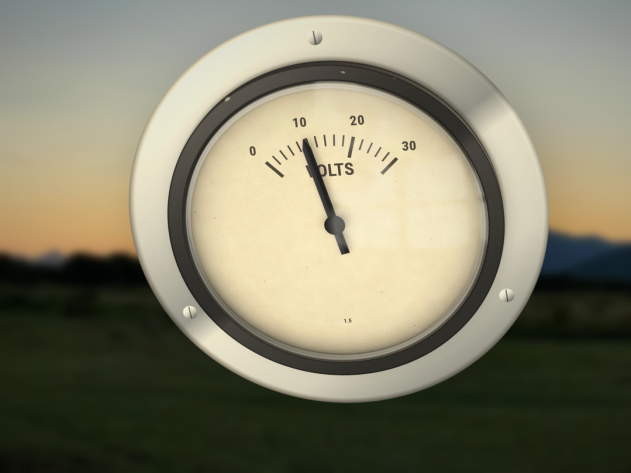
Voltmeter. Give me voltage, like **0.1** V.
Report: **10** V
